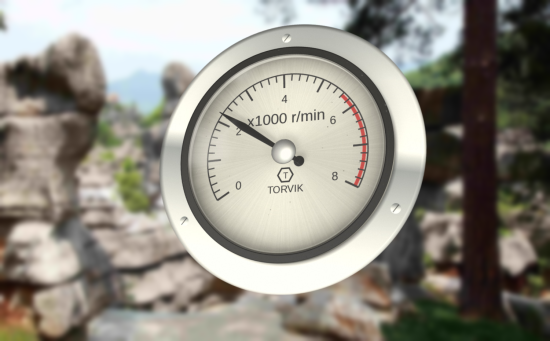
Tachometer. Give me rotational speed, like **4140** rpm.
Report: **2200** rpm
